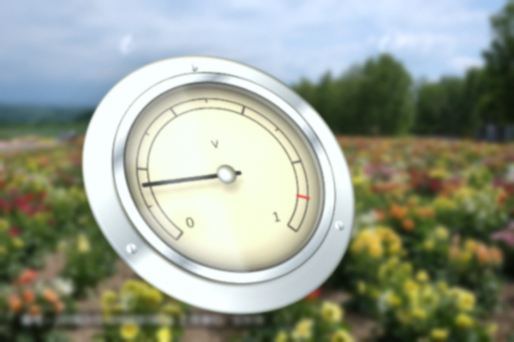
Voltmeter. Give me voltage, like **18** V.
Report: **0.15** V
